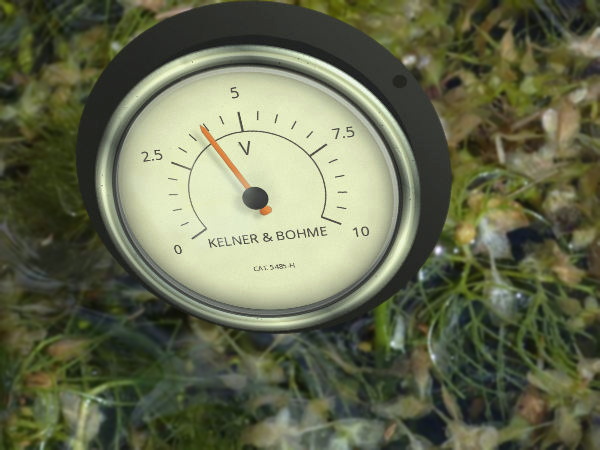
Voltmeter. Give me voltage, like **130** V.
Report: **4** V
